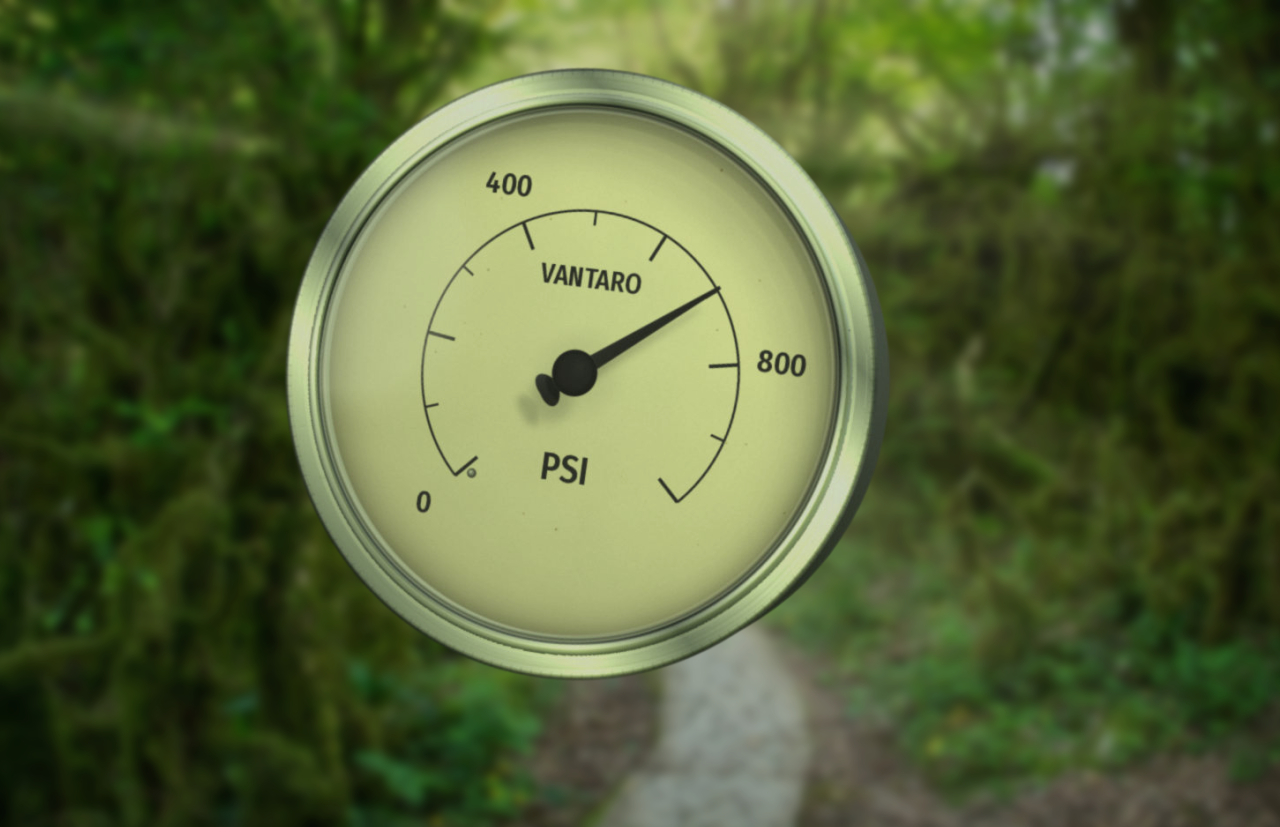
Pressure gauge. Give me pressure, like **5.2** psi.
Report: **700** psi
